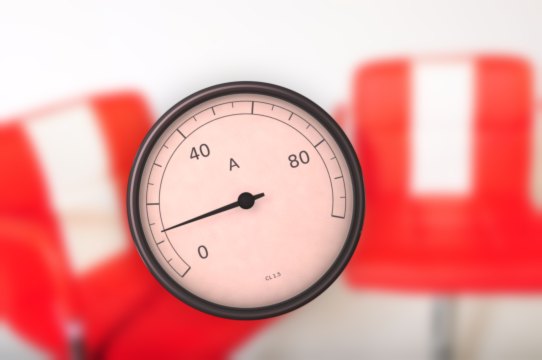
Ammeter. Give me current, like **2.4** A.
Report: **12.5** A
